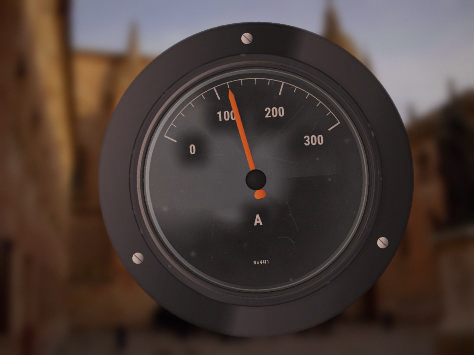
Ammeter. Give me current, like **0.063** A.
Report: **120** A
